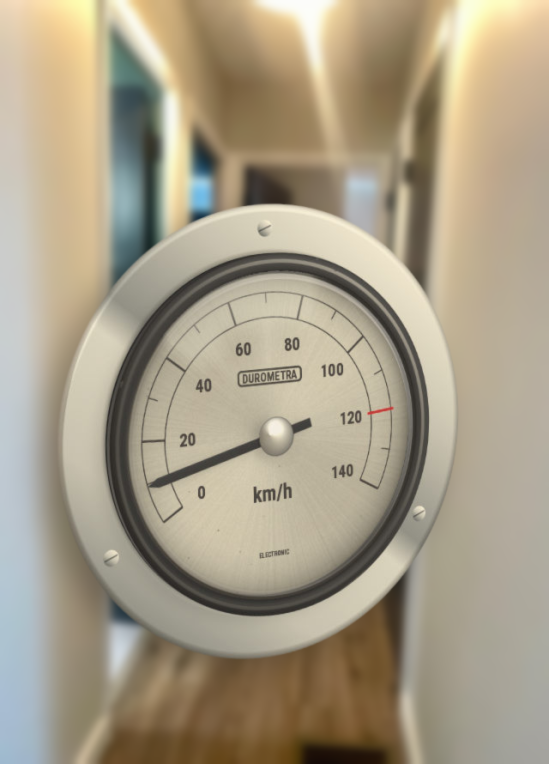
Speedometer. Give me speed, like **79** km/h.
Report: **10** km/h
